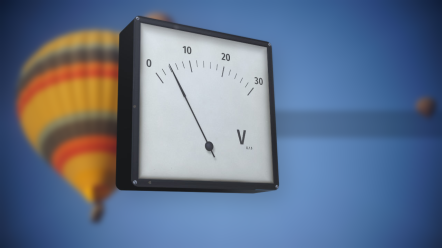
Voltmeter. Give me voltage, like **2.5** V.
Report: **4** V
